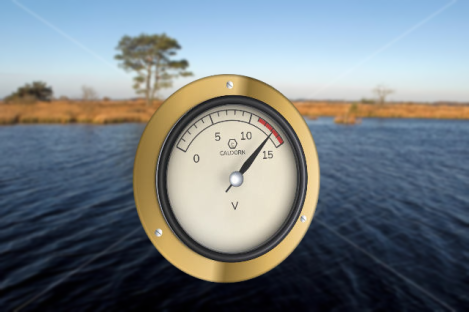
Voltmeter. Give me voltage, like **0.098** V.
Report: **13** V
